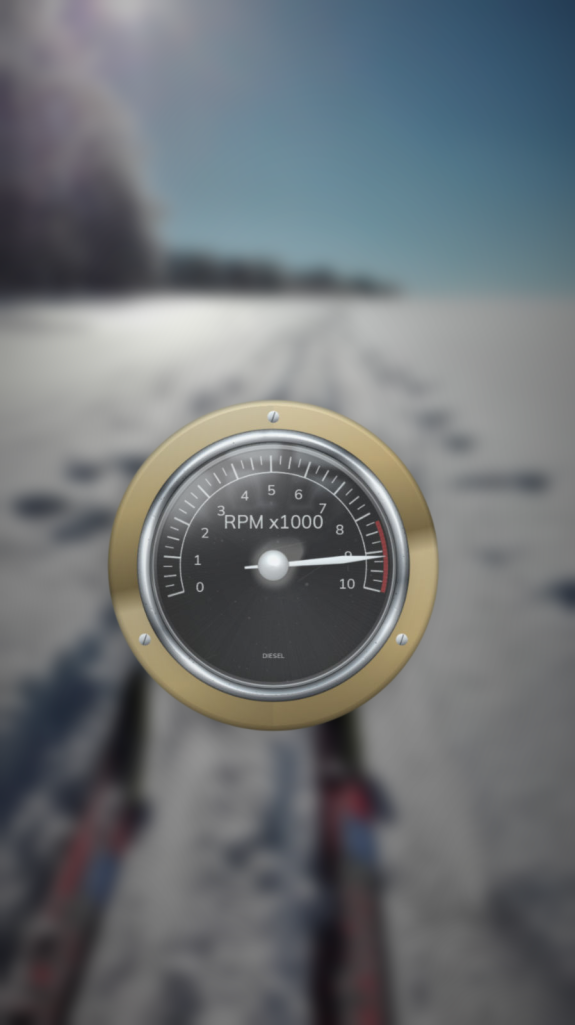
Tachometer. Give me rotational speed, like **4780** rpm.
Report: **9125** rpm
